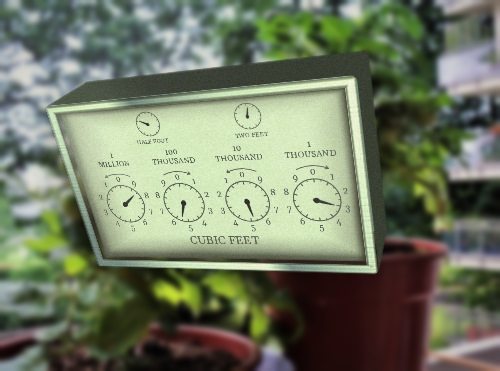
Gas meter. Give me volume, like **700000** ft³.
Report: **855300** ft³
